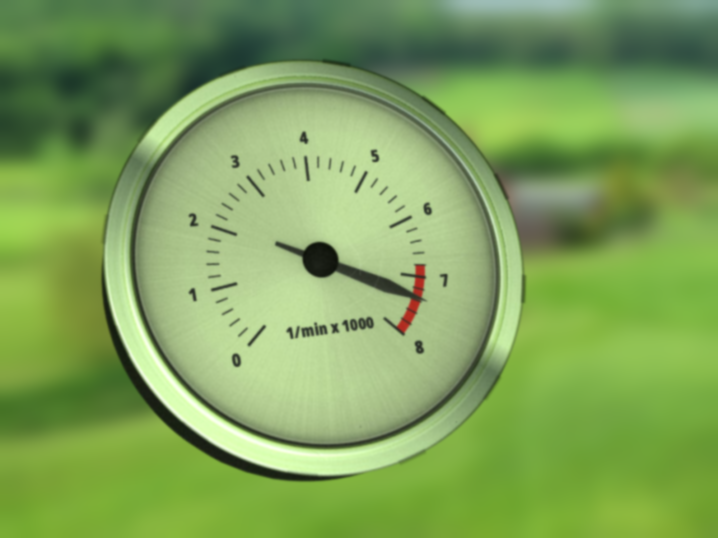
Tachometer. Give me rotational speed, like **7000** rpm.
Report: **7400** rpm
